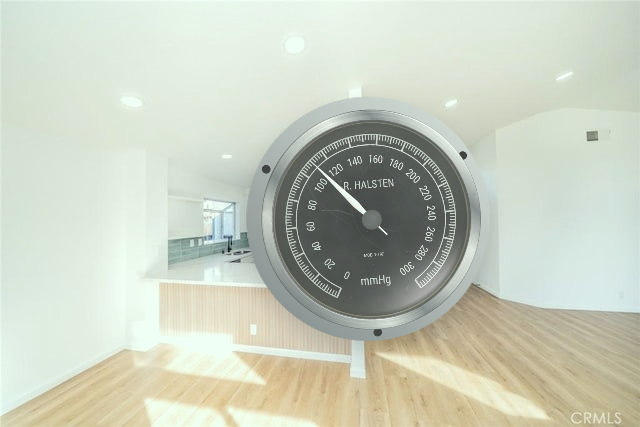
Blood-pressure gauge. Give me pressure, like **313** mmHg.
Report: **110** mmHg
